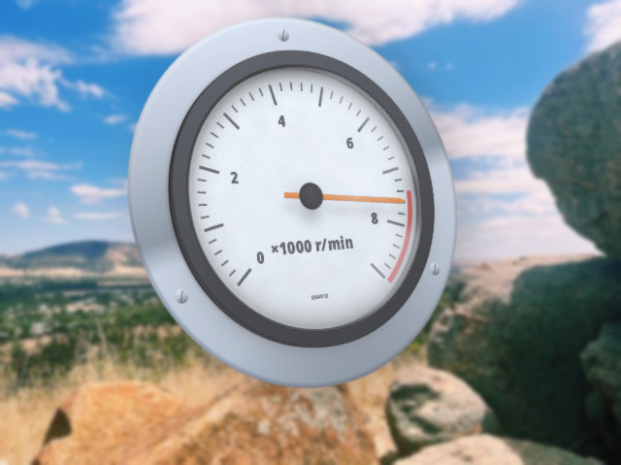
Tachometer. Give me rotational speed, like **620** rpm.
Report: **7600** rpm
